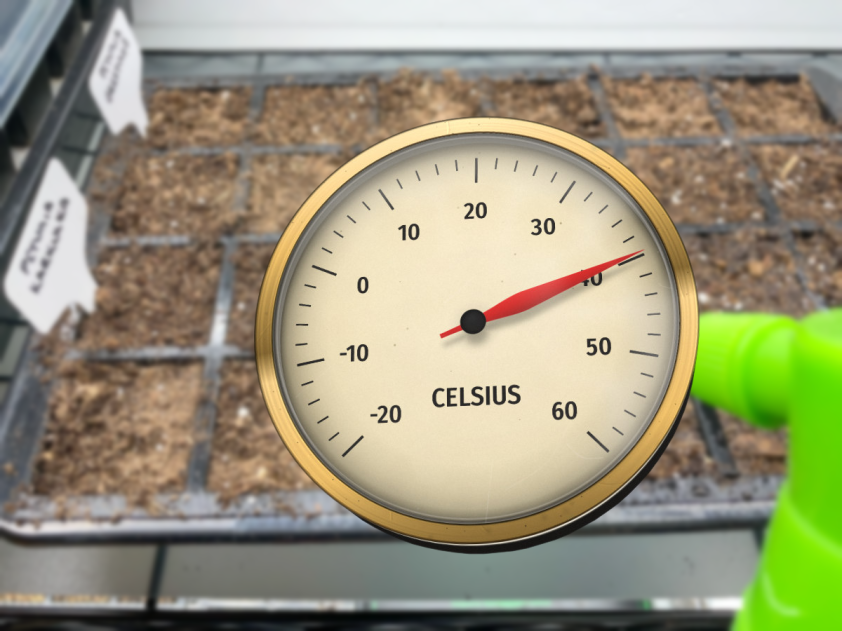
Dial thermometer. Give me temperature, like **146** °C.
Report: **40** °C
